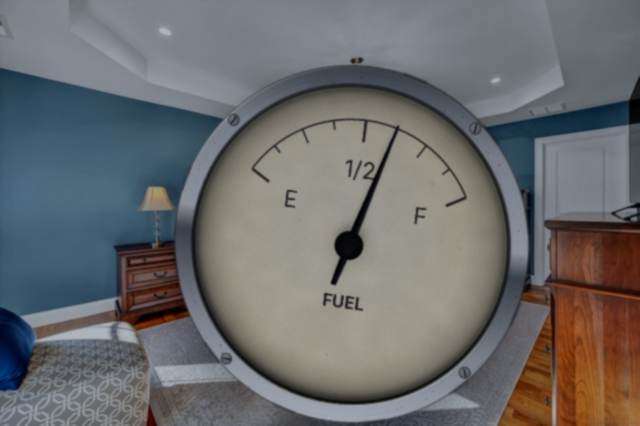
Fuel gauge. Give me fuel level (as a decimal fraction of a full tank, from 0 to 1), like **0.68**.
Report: **0.625**
